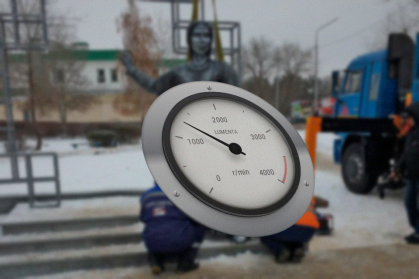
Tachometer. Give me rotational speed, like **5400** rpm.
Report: **1250** rpm
